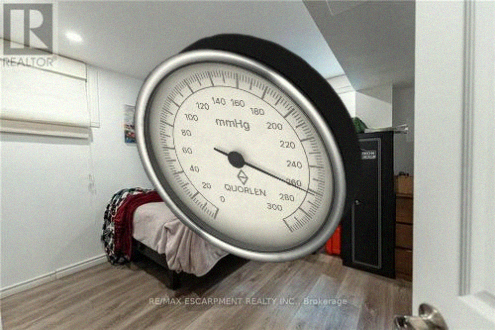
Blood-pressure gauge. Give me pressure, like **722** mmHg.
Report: **260** mmHg
